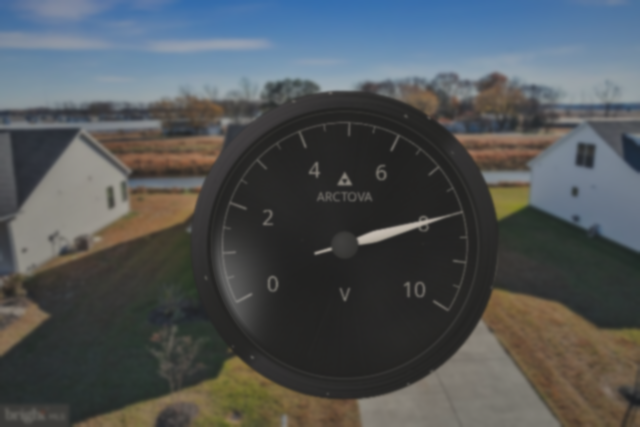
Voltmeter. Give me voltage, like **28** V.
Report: **8** V
